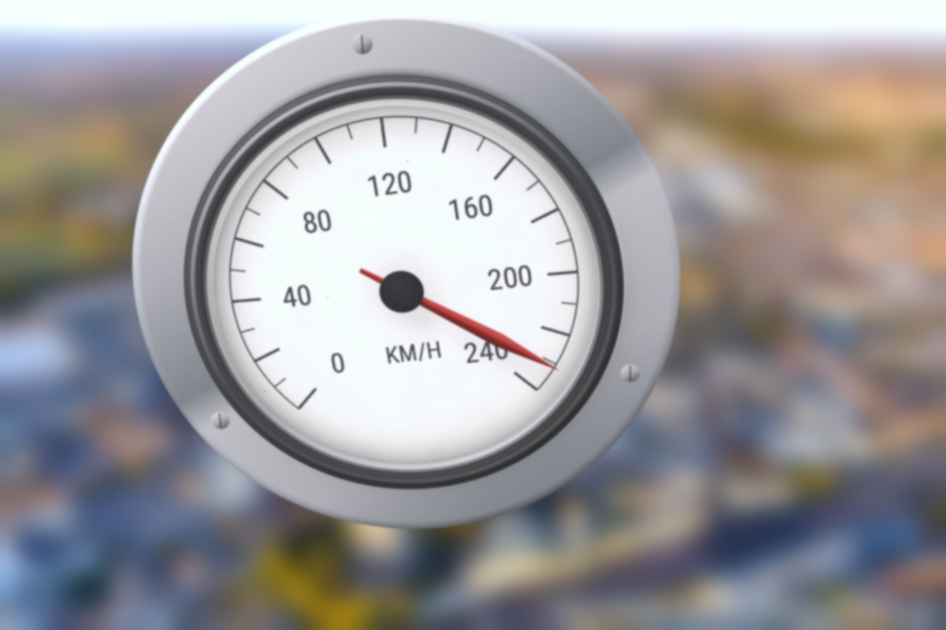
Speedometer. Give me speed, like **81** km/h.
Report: **230** km/h
